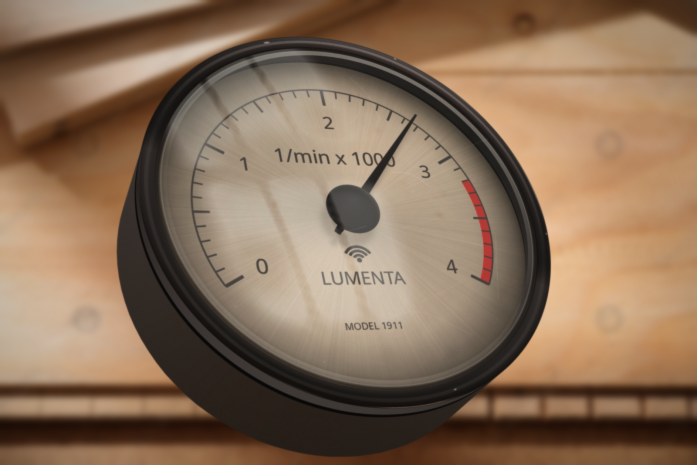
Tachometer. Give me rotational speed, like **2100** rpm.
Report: **2650** rpm
